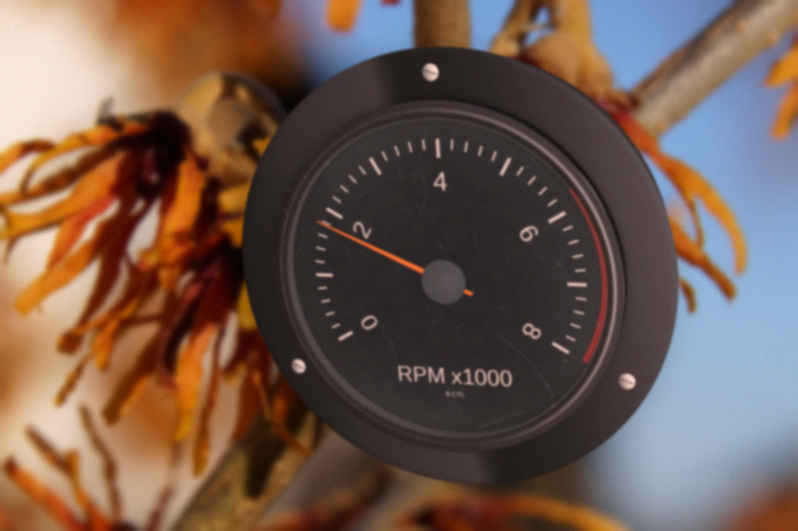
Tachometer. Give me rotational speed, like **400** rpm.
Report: **1800** rpm
